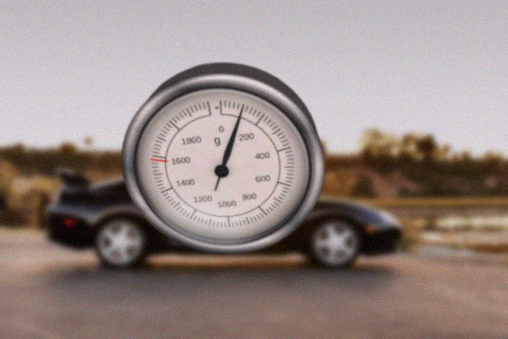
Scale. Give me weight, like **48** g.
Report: **100** g
